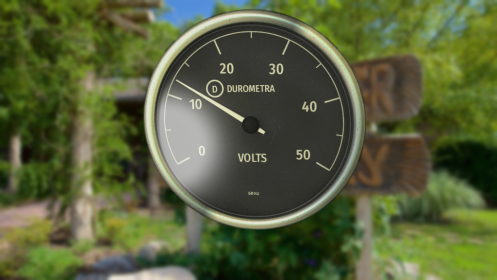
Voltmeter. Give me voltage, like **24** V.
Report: **12.5** V
